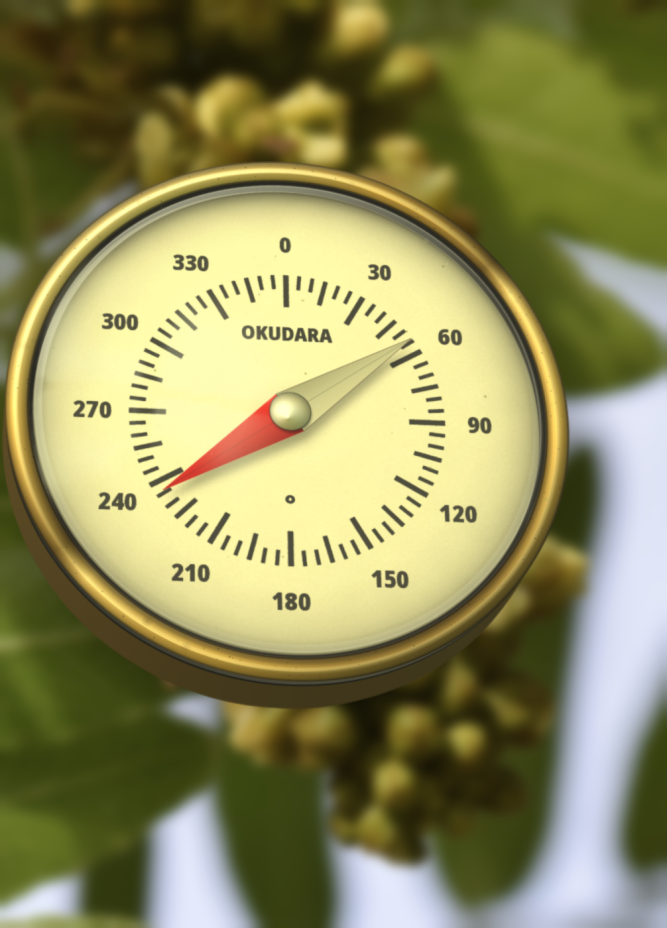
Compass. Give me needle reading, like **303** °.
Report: **235** °
